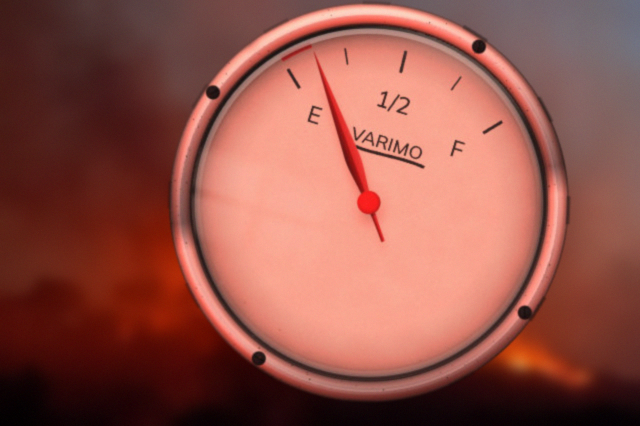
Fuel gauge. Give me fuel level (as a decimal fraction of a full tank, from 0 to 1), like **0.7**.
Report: **0.125**
